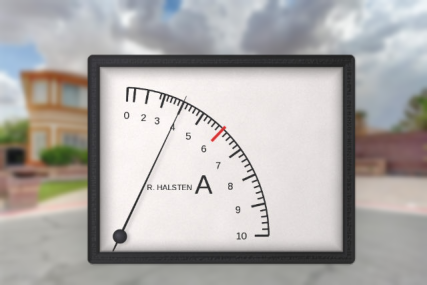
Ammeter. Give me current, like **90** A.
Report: **4** A
